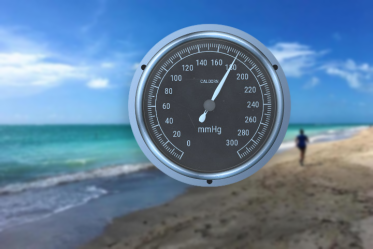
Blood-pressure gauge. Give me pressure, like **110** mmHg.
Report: **180** mmHg
